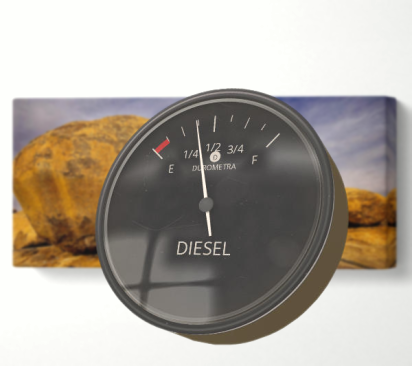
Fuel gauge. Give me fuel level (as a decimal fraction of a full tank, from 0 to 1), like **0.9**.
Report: **0.375**
